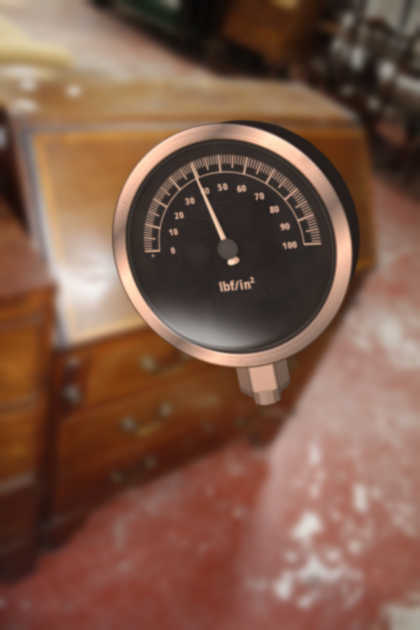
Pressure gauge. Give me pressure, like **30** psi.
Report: **40** psi
